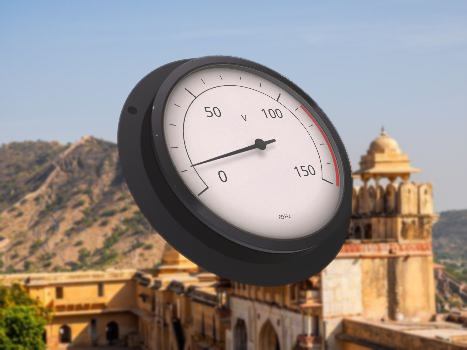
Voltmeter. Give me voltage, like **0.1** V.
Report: **10** V
